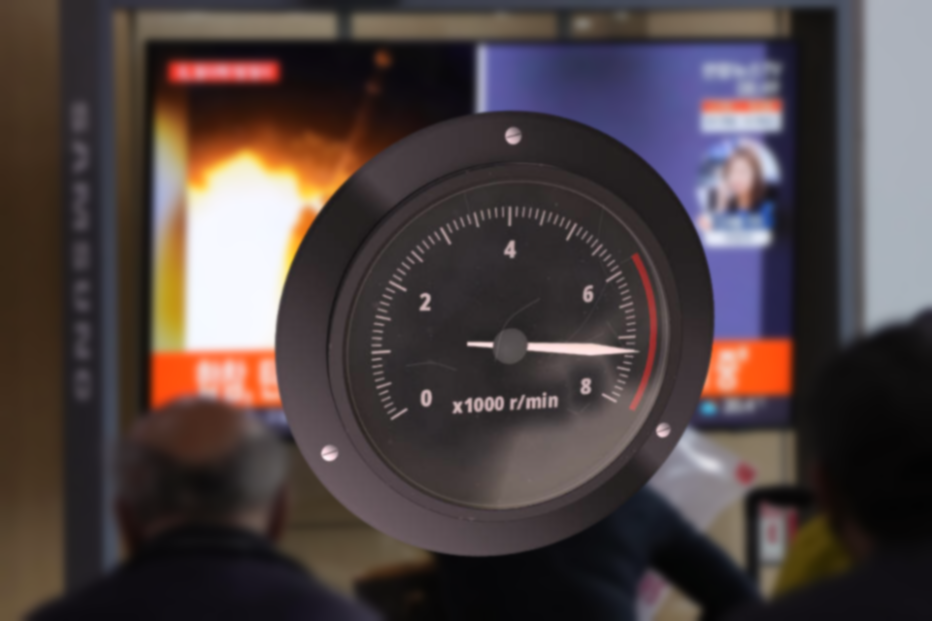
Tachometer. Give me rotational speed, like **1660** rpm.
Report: **7200** rpm
